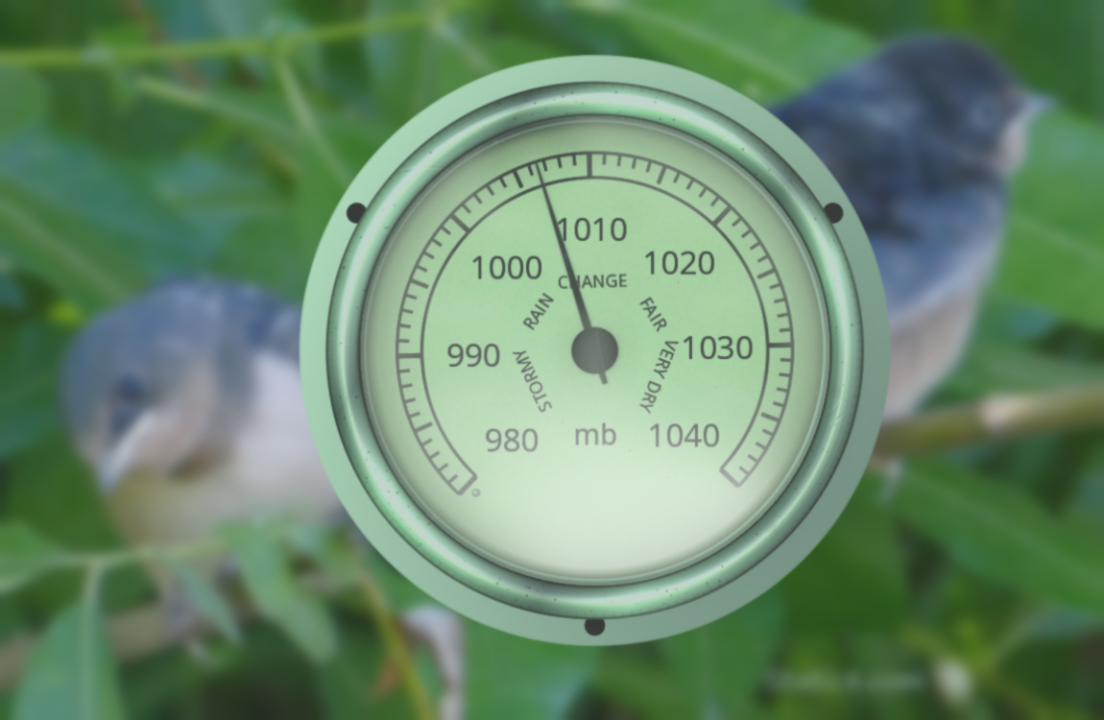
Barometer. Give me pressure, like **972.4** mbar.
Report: **1006.5** mbar
